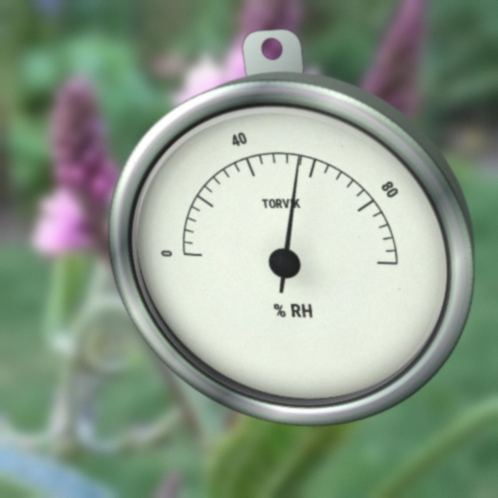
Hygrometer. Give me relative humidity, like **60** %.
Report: **56** %
